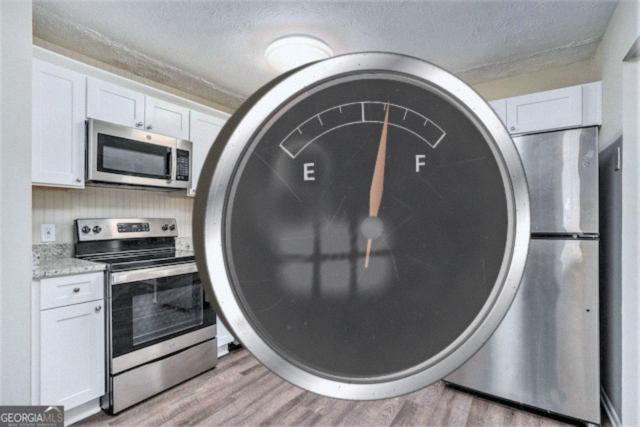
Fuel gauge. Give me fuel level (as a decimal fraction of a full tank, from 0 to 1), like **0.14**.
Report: **0.625**
